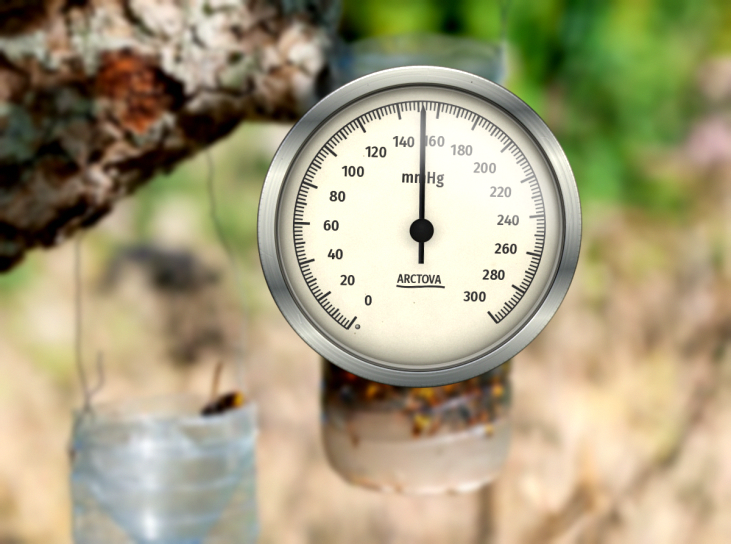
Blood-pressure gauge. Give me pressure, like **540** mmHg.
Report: **152** mmHg
